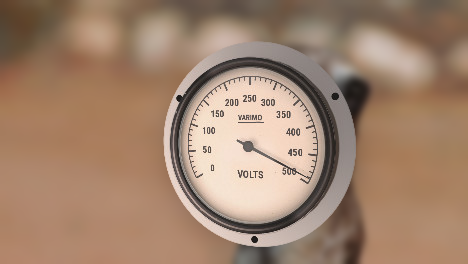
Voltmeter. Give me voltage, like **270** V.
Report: **490** V
